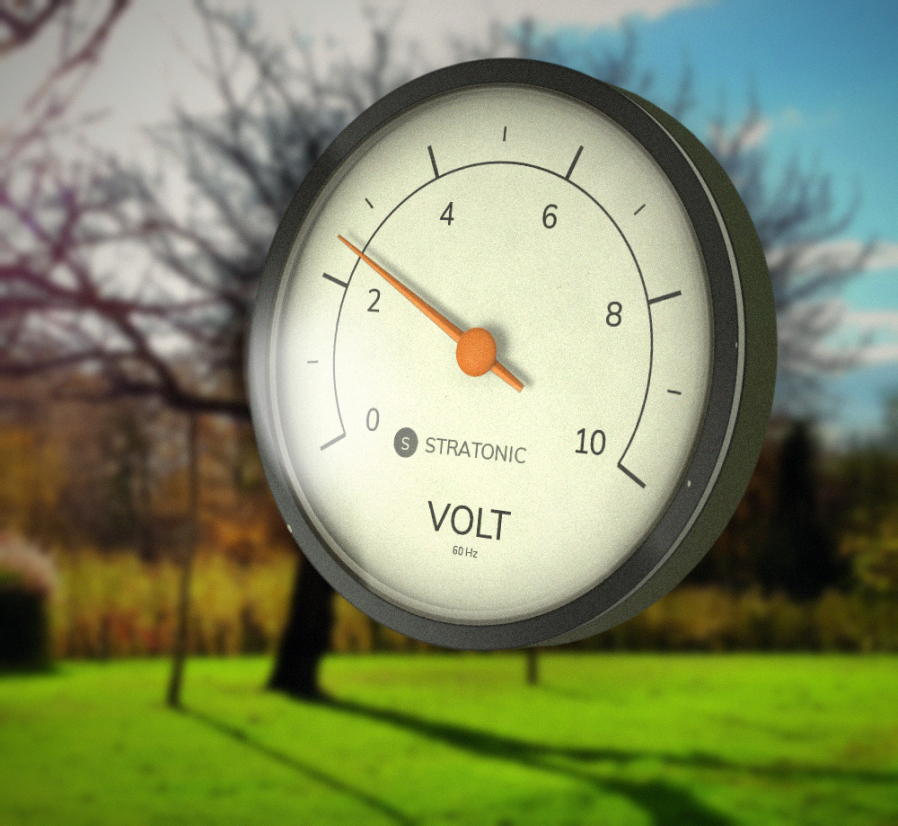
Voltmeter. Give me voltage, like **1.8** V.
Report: **2.5** V
